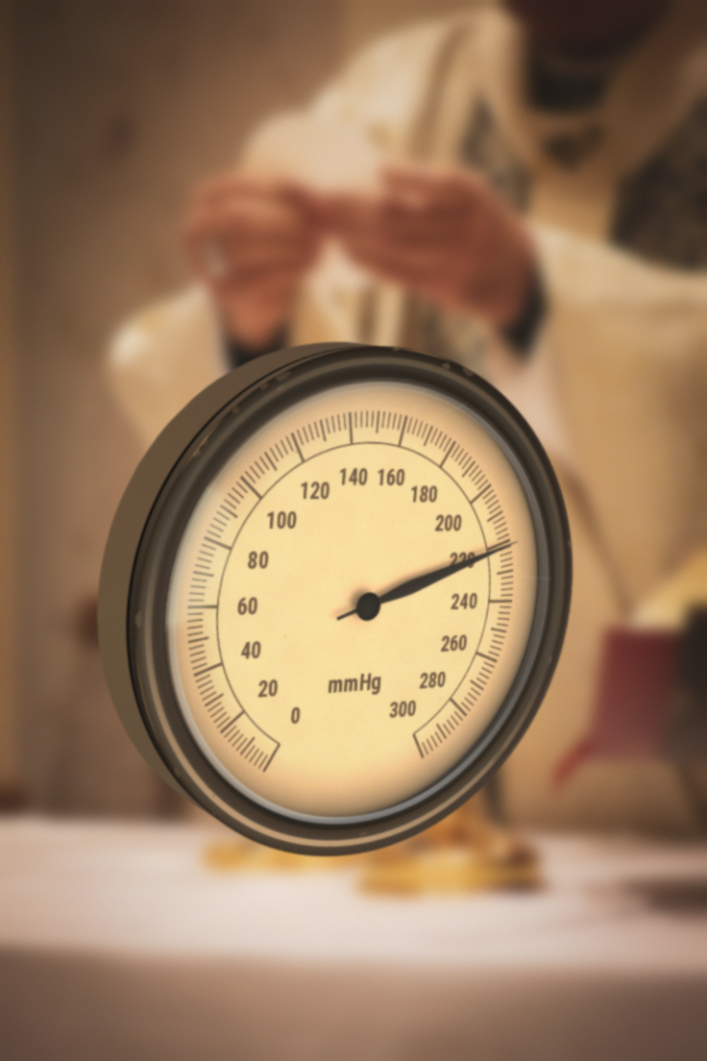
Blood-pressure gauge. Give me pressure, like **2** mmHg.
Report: **220** mmHg
